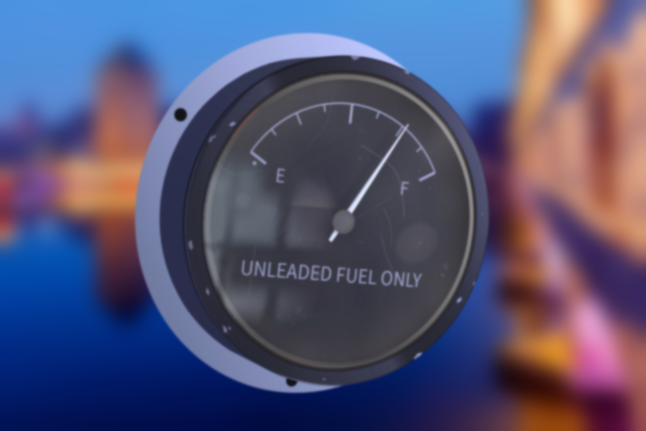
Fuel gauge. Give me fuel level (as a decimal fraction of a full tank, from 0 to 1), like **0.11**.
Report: **0.75**
